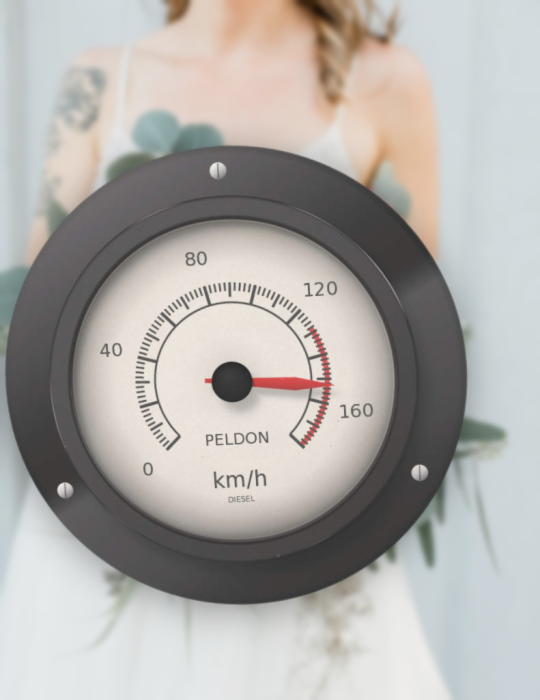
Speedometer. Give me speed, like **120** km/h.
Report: **152** km/h
